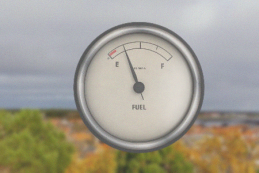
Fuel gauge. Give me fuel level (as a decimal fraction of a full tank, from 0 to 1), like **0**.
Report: **0.25**
